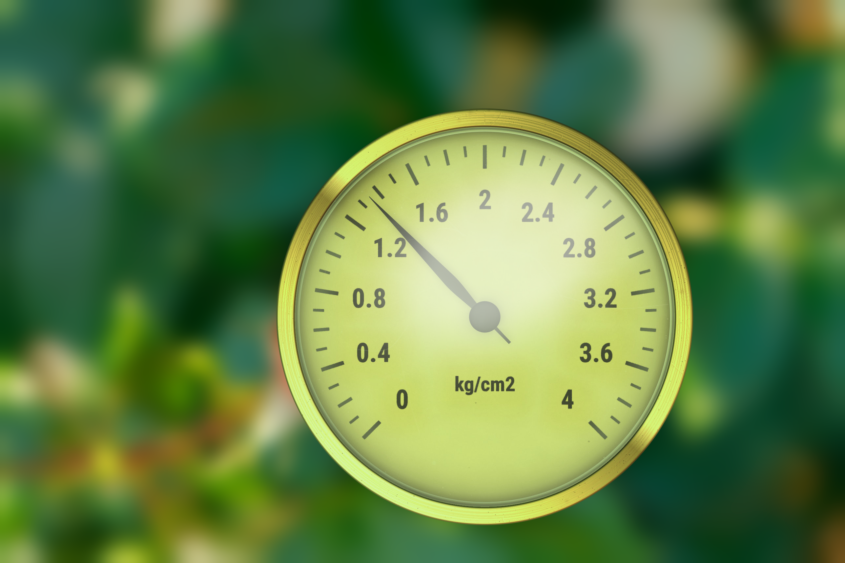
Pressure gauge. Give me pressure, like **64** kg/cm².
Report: **1.35** kg/cm²
